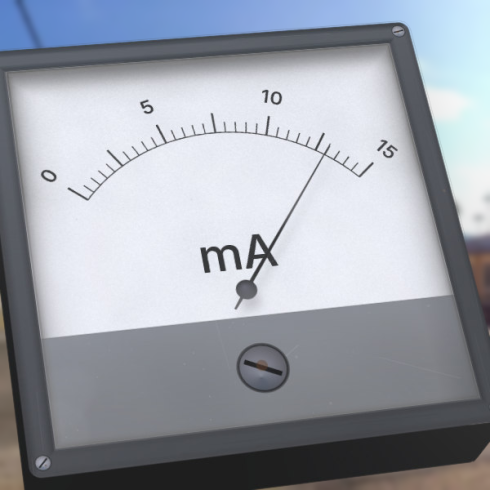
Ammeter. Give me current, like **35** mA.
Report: **13** mA
